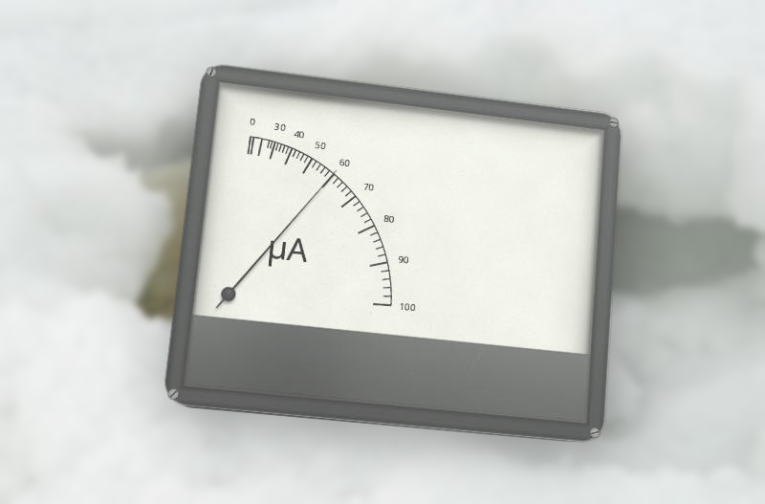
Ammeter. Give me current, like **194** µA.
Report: **60** µA
